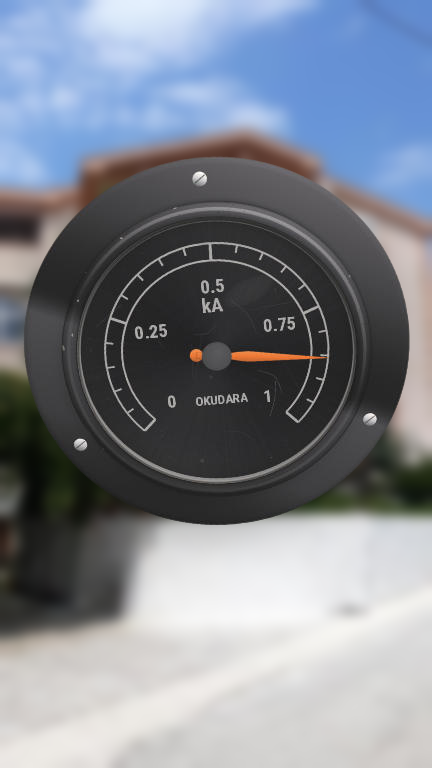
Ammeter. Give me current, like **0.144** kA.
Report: **0.85** kA
